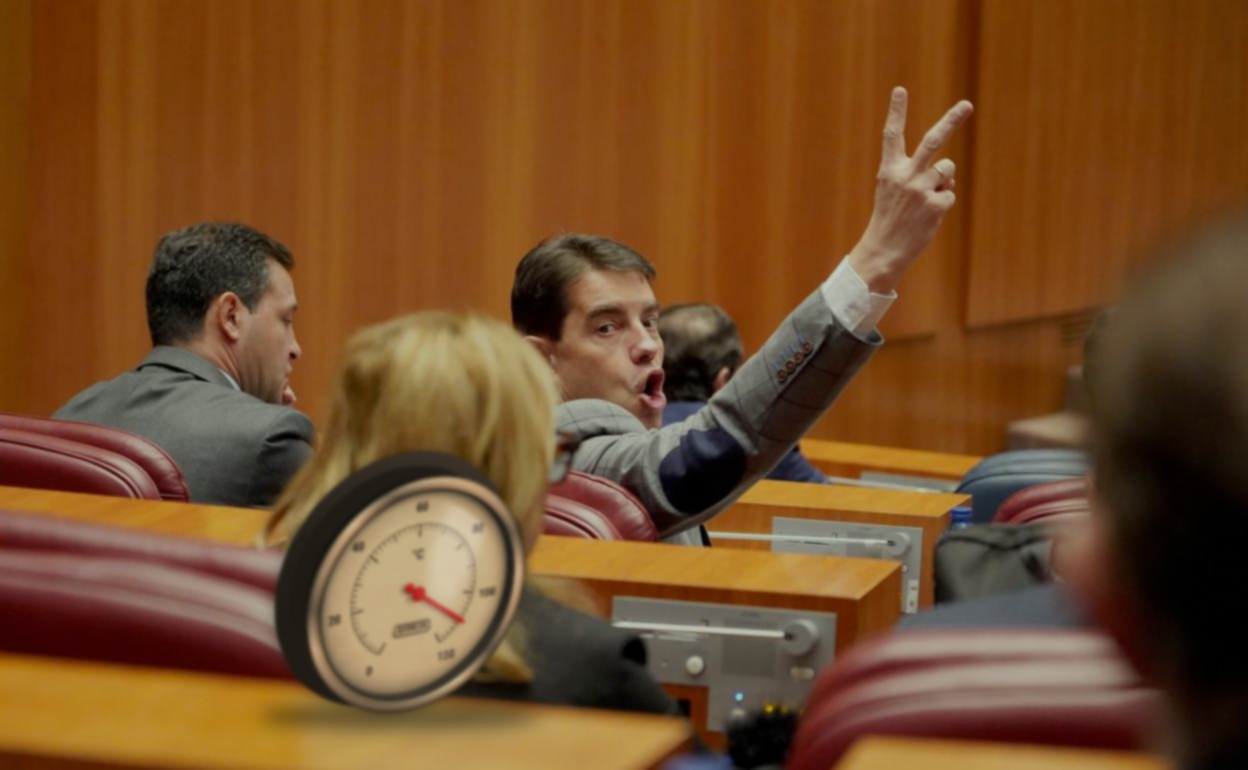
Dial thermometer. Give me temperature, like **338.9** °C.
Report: **110** °C
